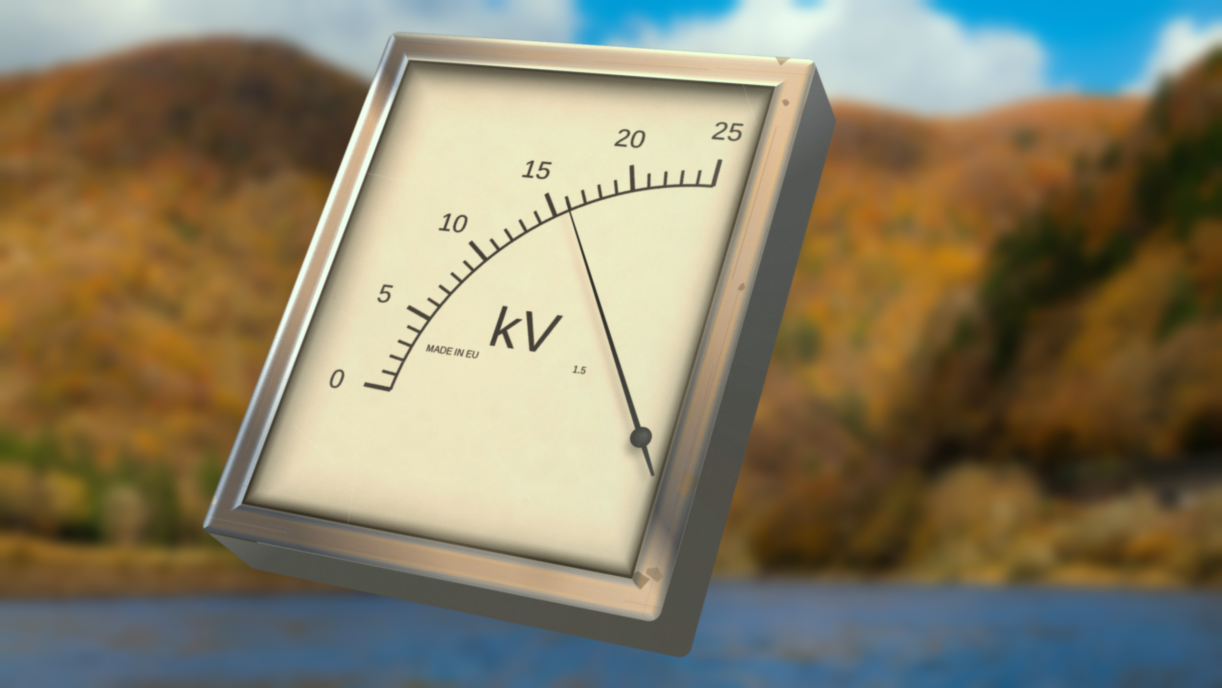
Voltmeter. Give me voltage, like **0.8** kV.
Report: **16** kV
